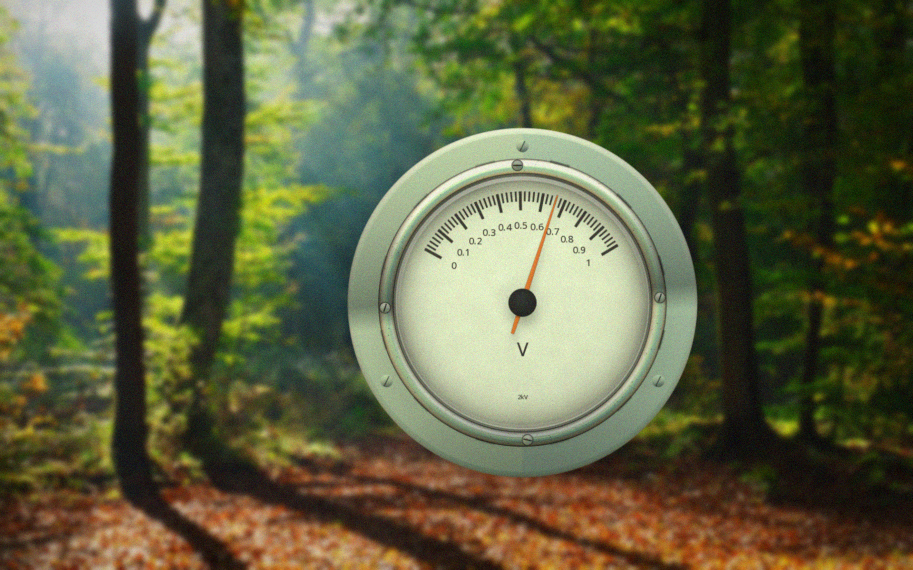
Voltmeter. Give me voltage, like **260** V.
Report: **0.66** V
